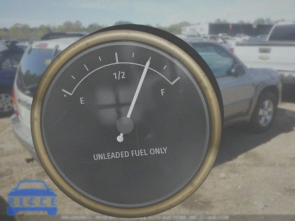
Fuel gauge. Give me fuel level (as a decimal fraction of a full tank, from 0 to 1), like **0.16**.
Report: **0.75**
